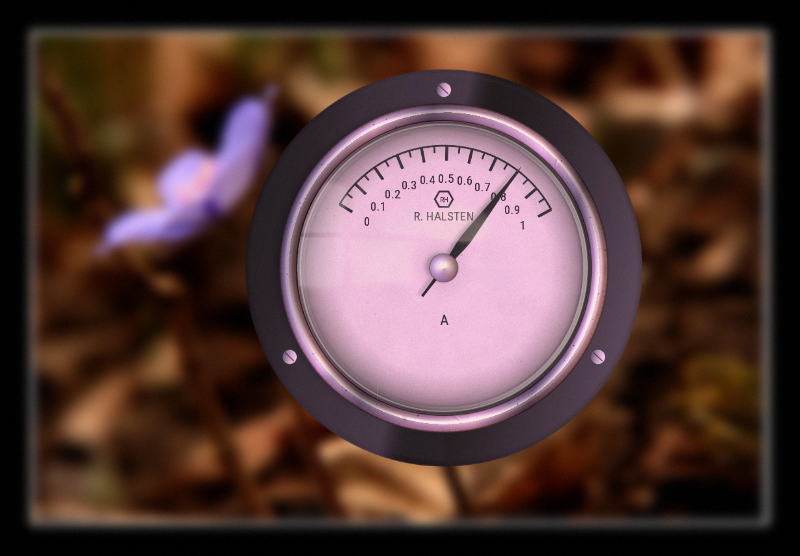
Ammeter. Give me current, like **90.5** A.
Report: **0.8** A
